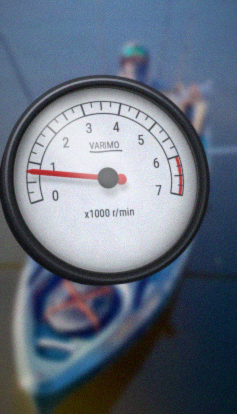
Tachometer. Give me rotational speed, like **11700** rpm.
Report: **750** rpm
